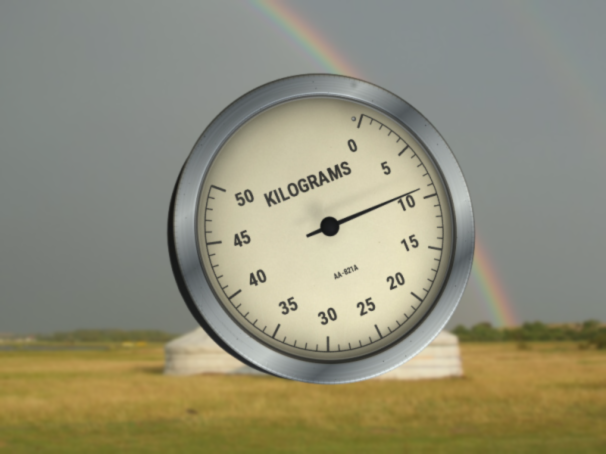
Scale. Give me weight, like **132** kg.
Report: **9** kg
